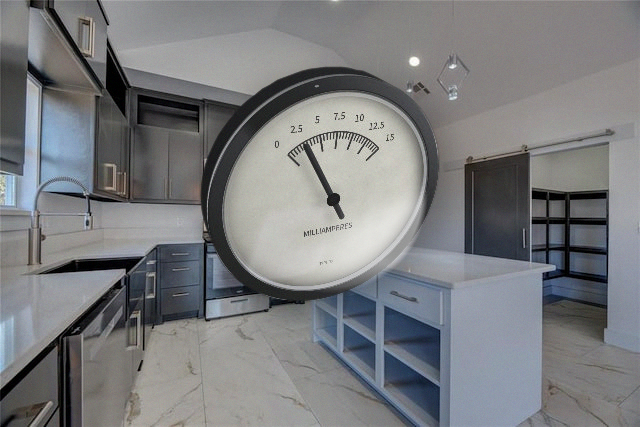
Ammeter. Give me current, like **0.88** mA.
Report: **2.5** mA
